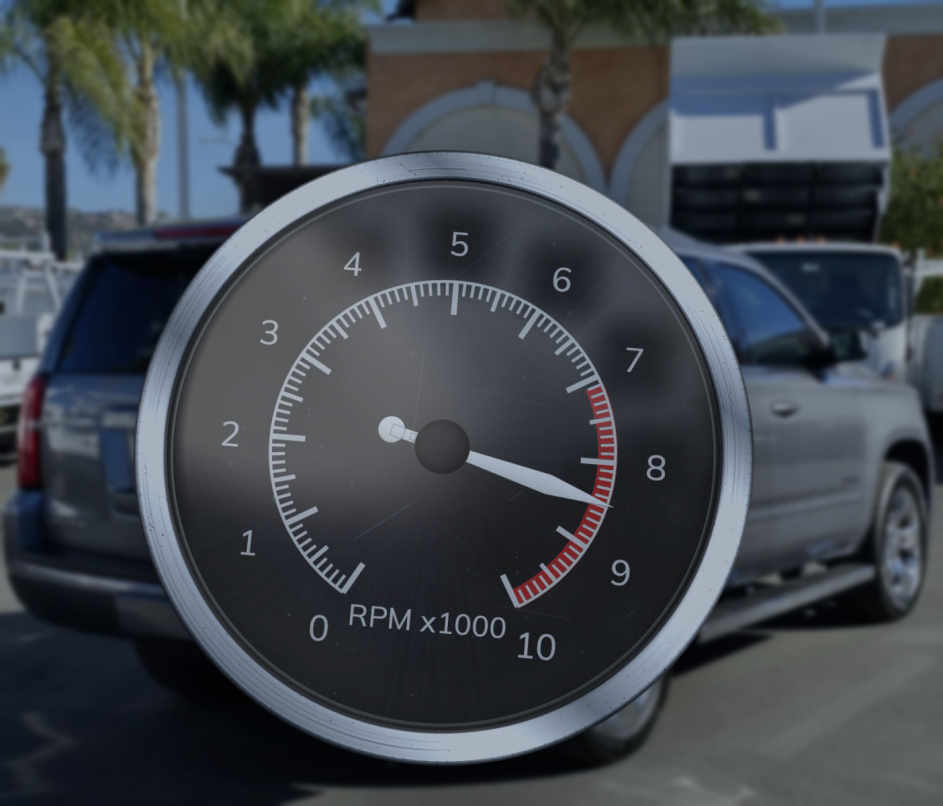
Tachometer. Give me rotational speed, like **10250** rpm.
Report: **8500** rpm
